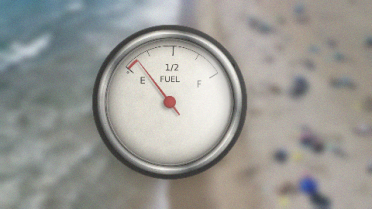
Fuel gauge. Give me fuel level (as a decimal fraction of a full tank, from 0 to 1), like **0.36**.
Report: **0.125**
